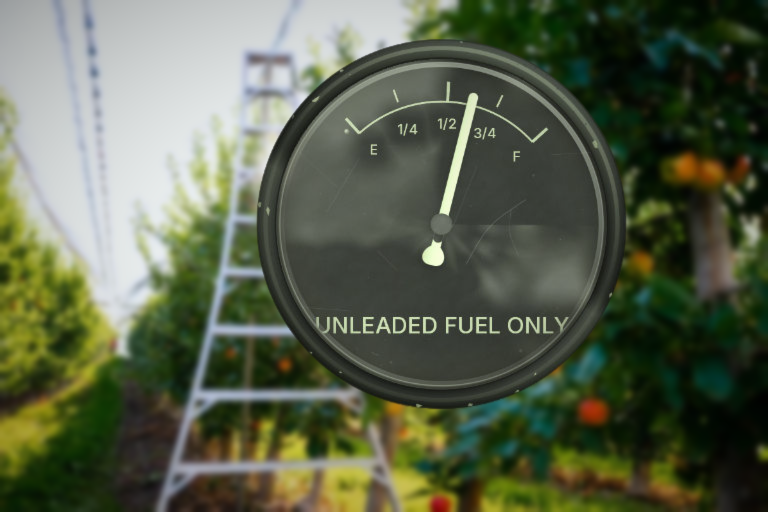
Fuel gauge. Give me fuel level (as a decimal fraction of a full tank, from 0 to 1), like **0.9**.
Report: **0.625**
